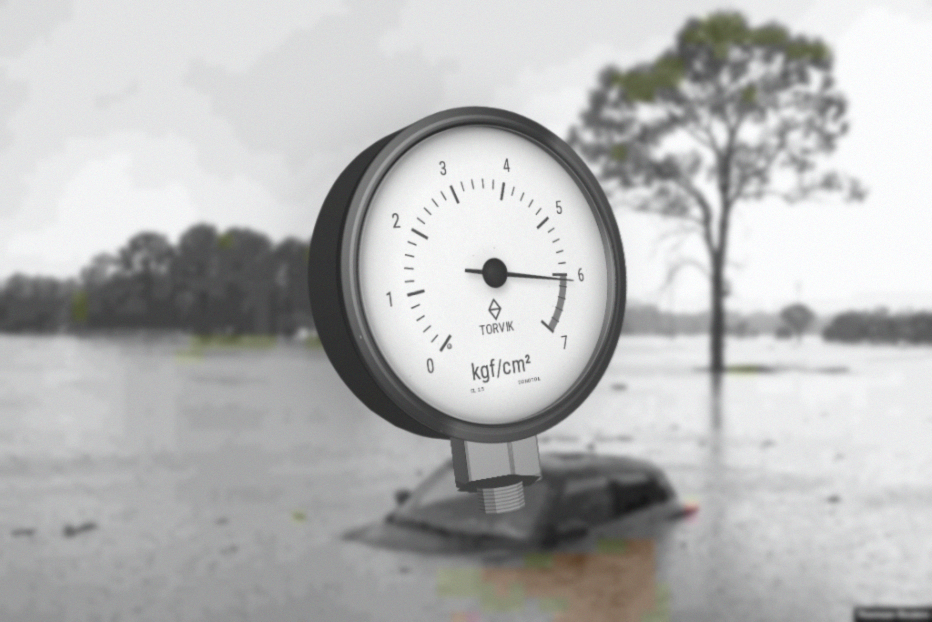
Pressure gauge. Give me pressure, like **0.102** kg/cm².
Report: **6.1** kg/cm²
